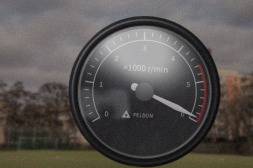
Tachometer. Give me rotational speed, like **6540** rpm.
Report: **5900** rpm
